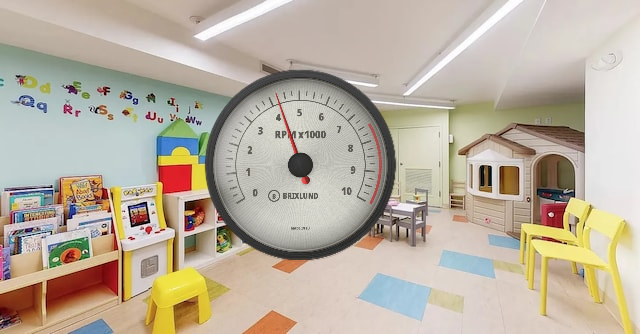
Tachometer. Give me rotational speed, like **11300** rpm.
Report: **4250** rpm
